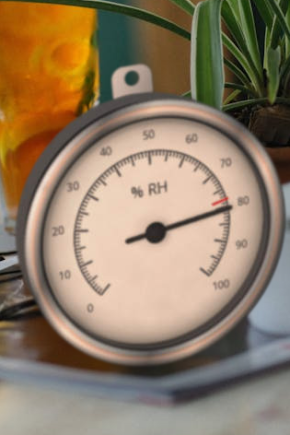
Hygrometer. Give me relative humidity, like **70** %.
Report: **80** %
